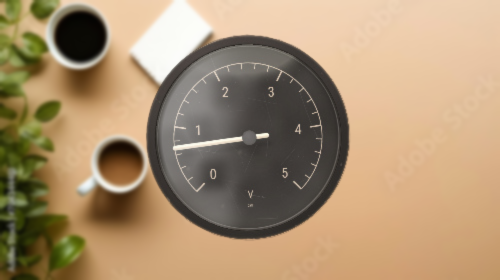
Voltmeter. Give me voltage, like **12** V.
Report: **0.7** V
